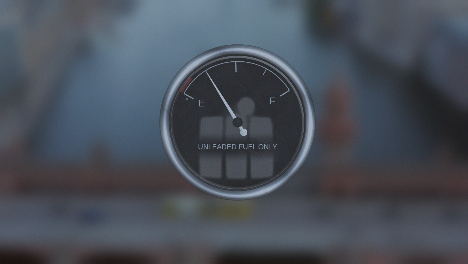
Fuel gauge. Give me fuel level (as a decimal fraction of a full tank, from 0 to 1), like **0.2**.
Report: **0.25**
